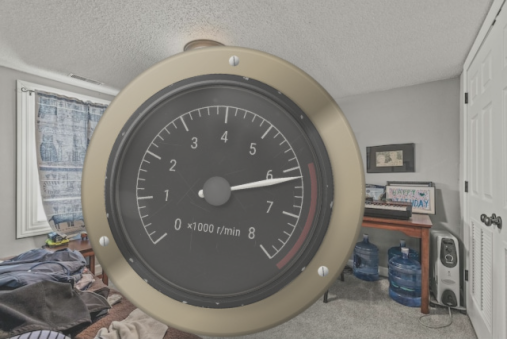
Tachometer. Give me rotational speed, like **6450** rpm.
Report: **6200** rpm
